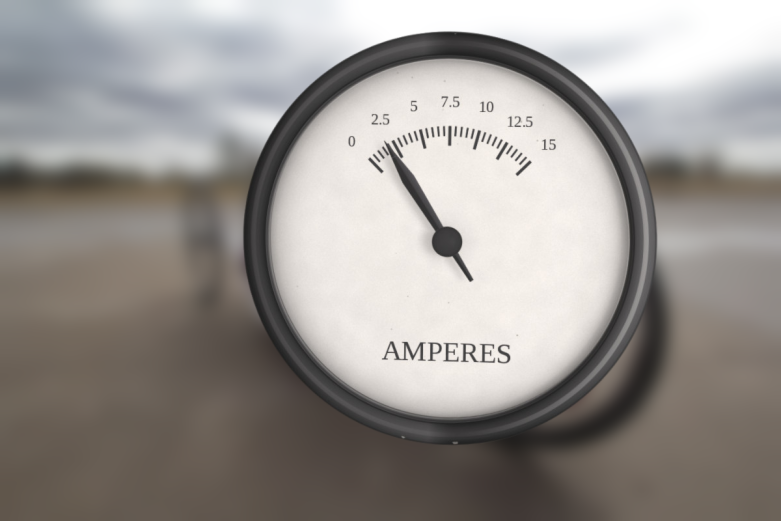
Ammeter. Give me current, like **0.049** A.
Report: **2** A
